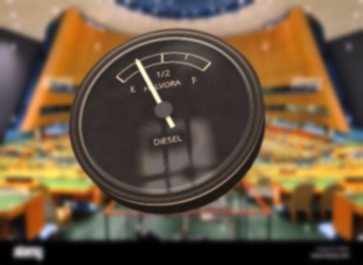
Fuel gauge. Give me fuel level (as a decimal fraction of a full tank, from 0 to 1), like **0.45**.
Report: **0.25**
